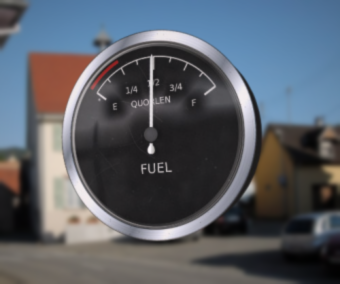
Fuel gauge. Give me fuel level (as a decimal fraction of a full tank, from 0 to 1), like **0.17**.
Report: **0.5**
